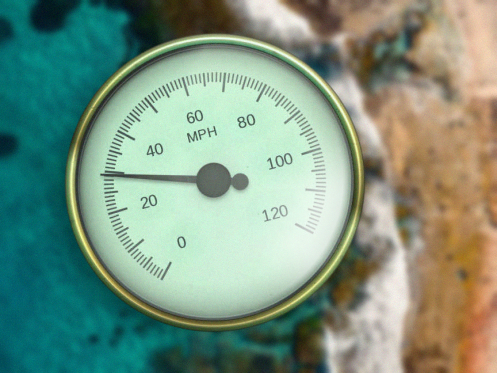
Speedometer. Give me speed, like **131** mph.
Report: **29** mph
